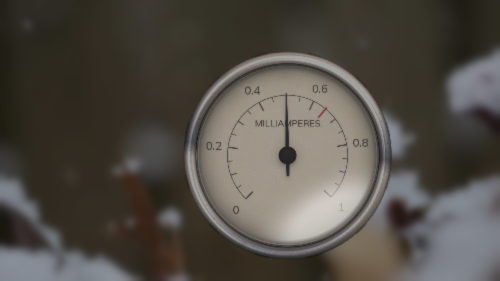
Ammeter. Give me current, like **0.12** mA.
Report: **0.5** mA
